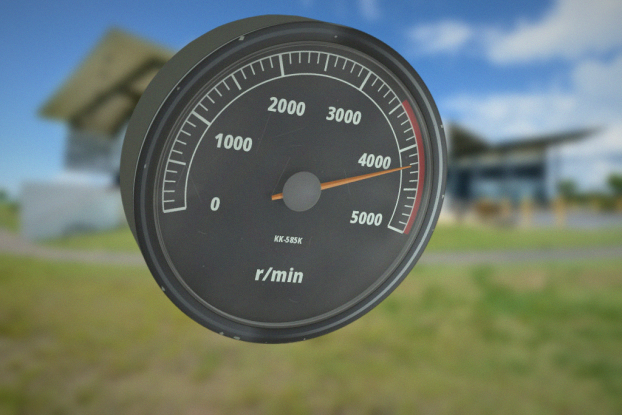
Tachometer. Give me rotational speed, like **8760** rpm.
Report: **4200** rpm
